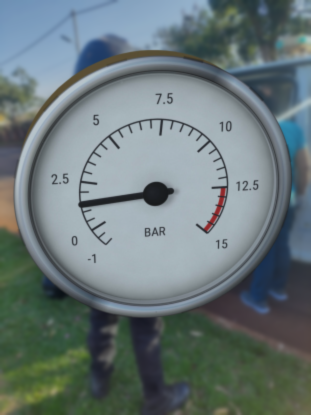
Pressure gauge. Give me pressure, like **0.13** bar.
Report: **1.5** bar
